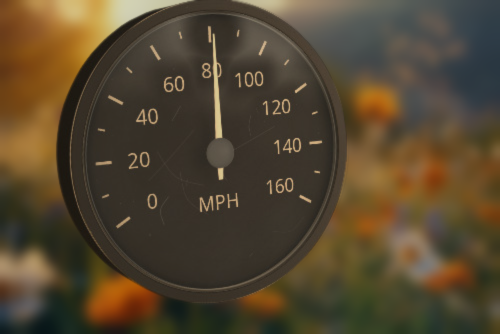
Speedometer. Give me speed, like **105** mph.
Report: **80** mph
